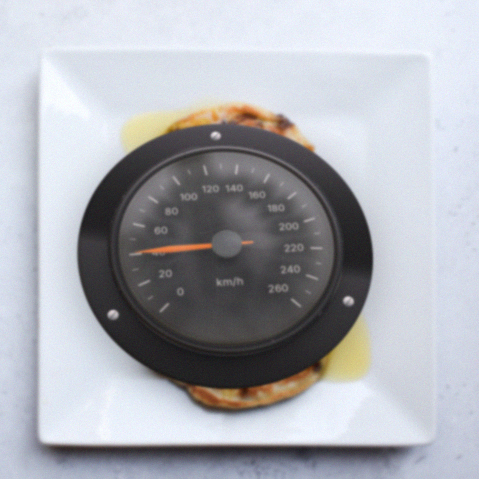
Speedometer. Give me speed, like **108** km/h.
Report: **40** km/h
